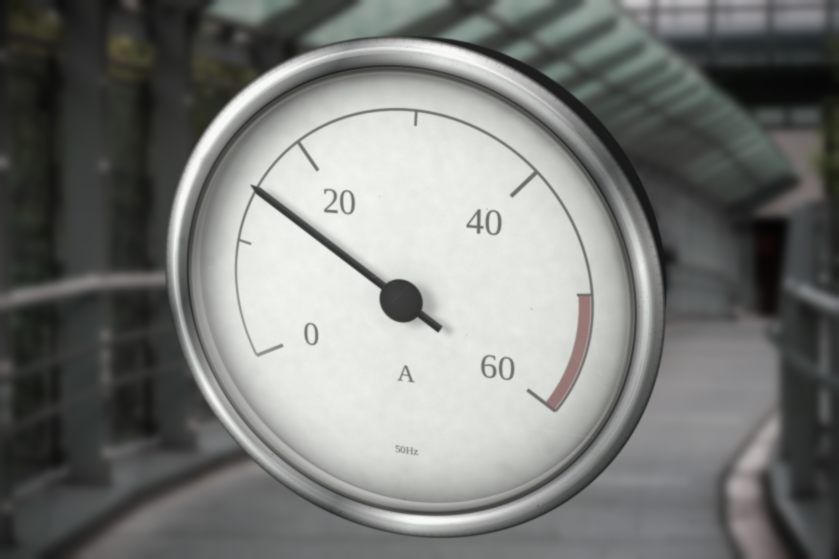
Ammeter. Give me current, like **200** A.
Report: **15** A
